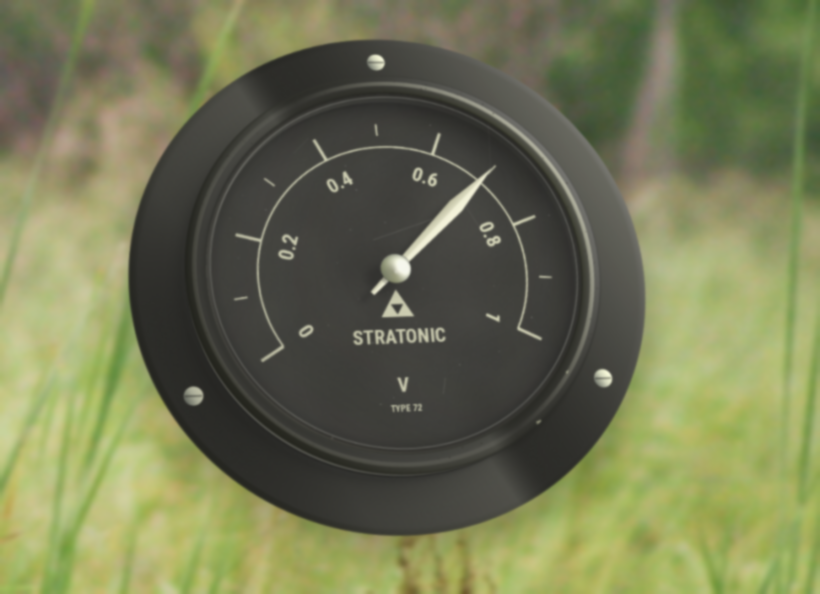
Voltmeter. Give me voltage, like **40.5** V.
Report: **0.7** V
